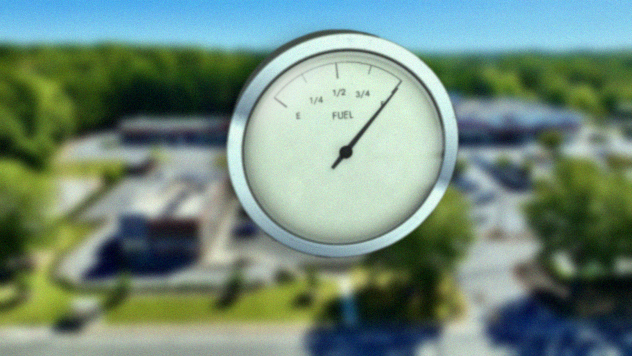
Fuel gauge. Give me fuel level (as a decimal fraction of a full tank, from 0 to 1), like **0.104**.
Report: **1**
